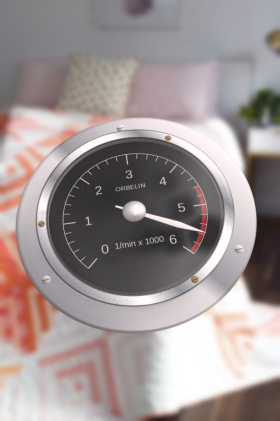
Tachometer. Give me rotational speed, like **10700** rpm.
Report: **5600** rpm
